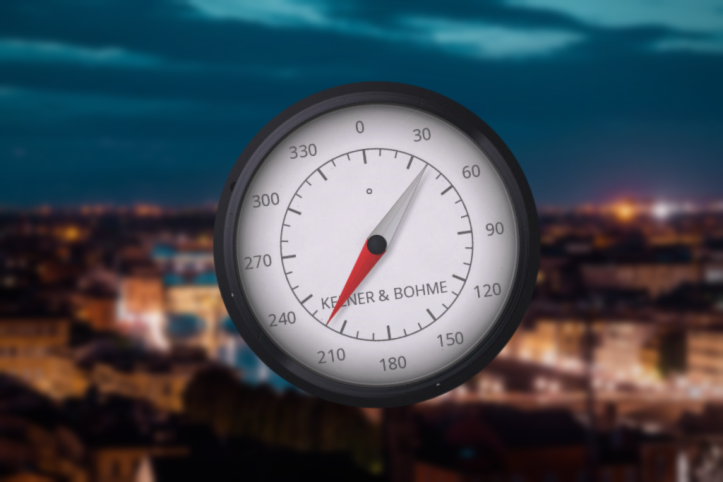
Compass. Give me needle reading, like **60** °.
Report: **220** °
